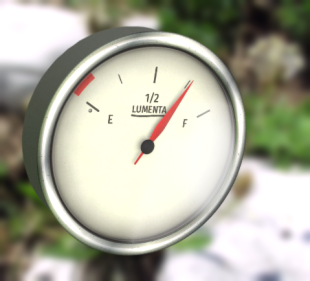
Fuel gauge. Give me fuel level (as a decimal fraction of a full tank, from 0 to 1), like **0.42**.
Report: **0.75**
